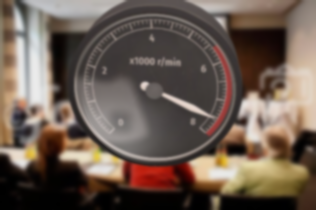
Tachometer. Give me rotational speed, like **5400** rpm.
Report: **7500** rpm
